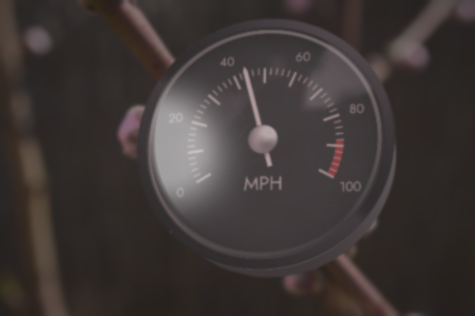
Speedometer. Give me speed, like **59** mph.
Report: **44** mph
